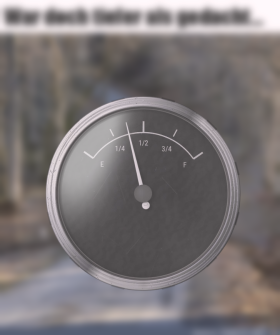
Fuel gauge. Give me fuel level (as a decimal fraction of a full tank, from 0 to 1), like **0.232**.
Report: **0.375**
